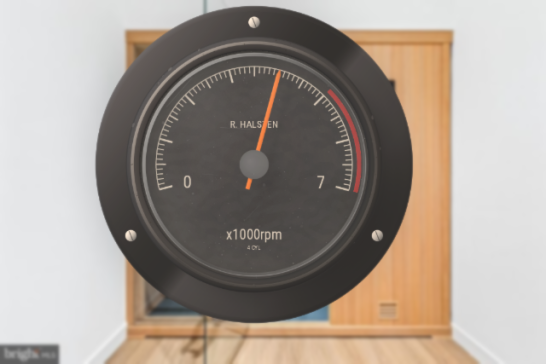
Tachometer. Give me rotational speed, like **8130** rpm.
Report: **4000** rpm
